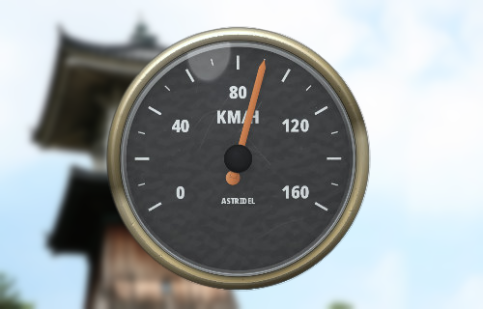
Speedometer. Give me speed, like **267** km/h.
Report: **90** km/h
